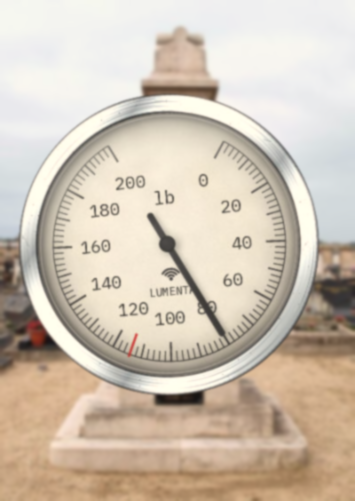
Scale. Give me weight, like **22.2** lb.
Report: **80** lb
